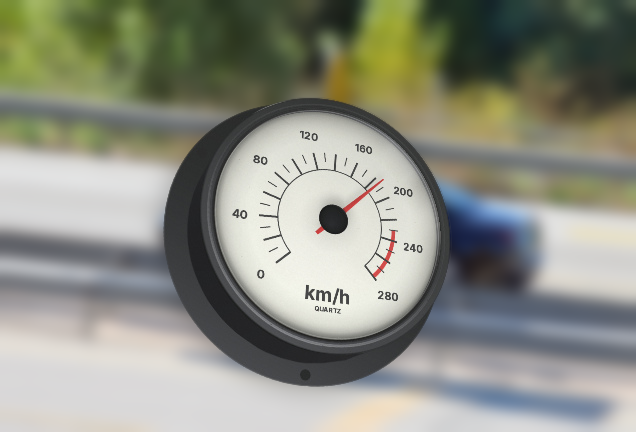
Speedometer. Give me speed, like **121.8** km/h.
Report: **185** km/h
